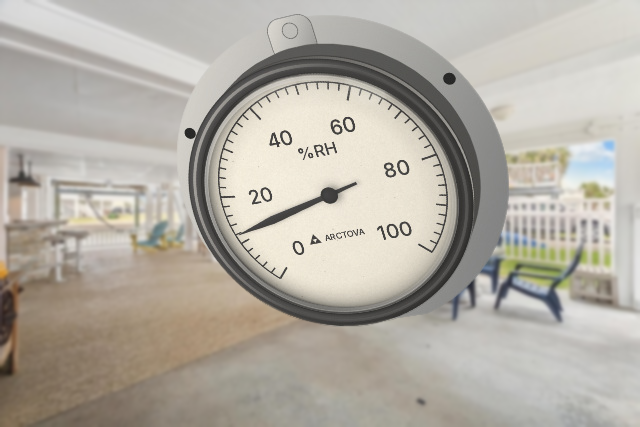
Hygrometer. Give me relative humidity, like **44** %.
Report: **12** %
